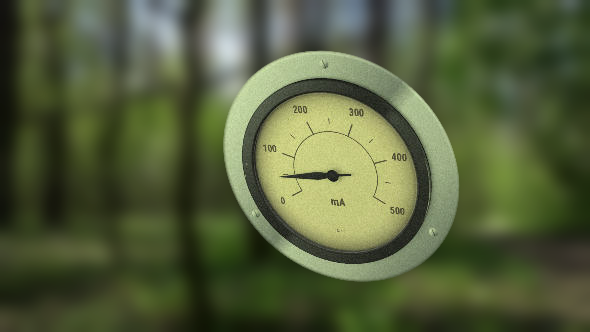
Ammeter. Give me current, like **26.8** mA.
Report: **50** mA
